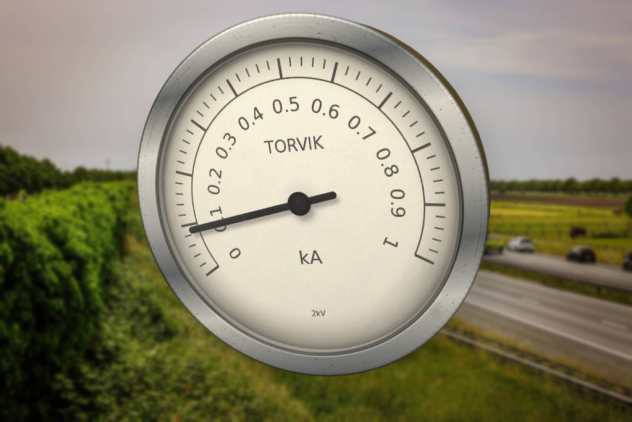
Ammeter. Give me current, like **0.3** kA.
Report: **0.09** kA
